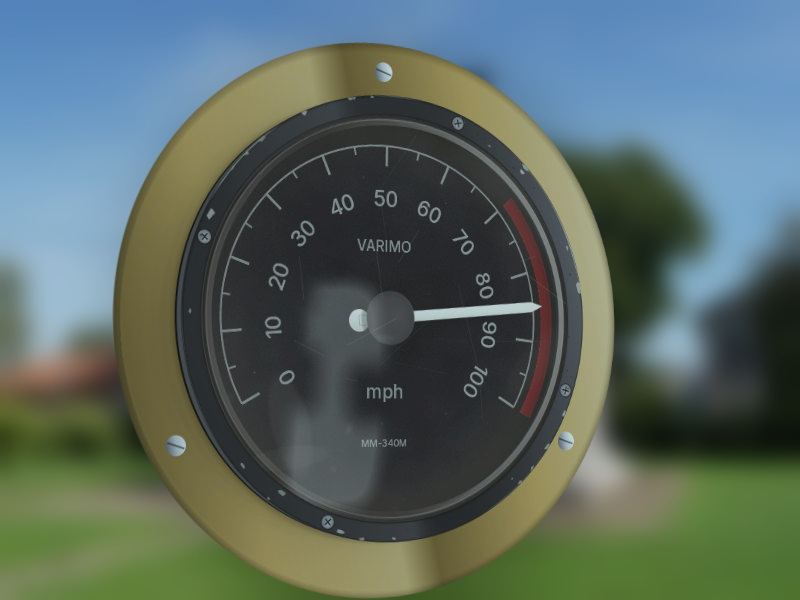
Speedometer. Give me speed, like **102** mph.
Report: **85** mph
